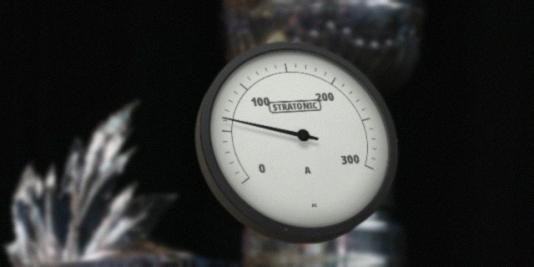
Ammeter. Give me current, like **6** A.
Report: **60** A
